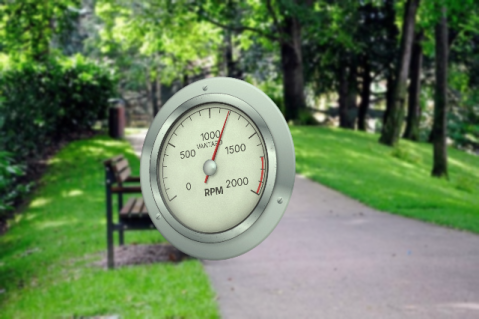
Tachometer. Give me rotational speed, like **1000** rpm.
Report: **1200** rpm
